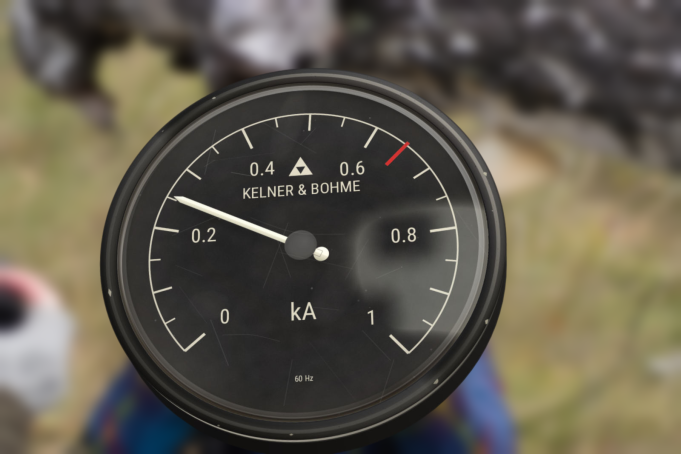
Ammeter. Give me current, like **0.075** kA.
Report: **0.25** kA
